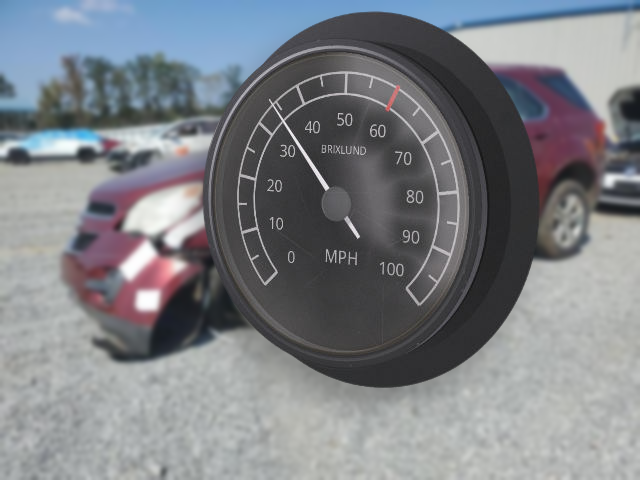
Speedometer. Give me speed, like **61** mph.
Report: **35** mph
